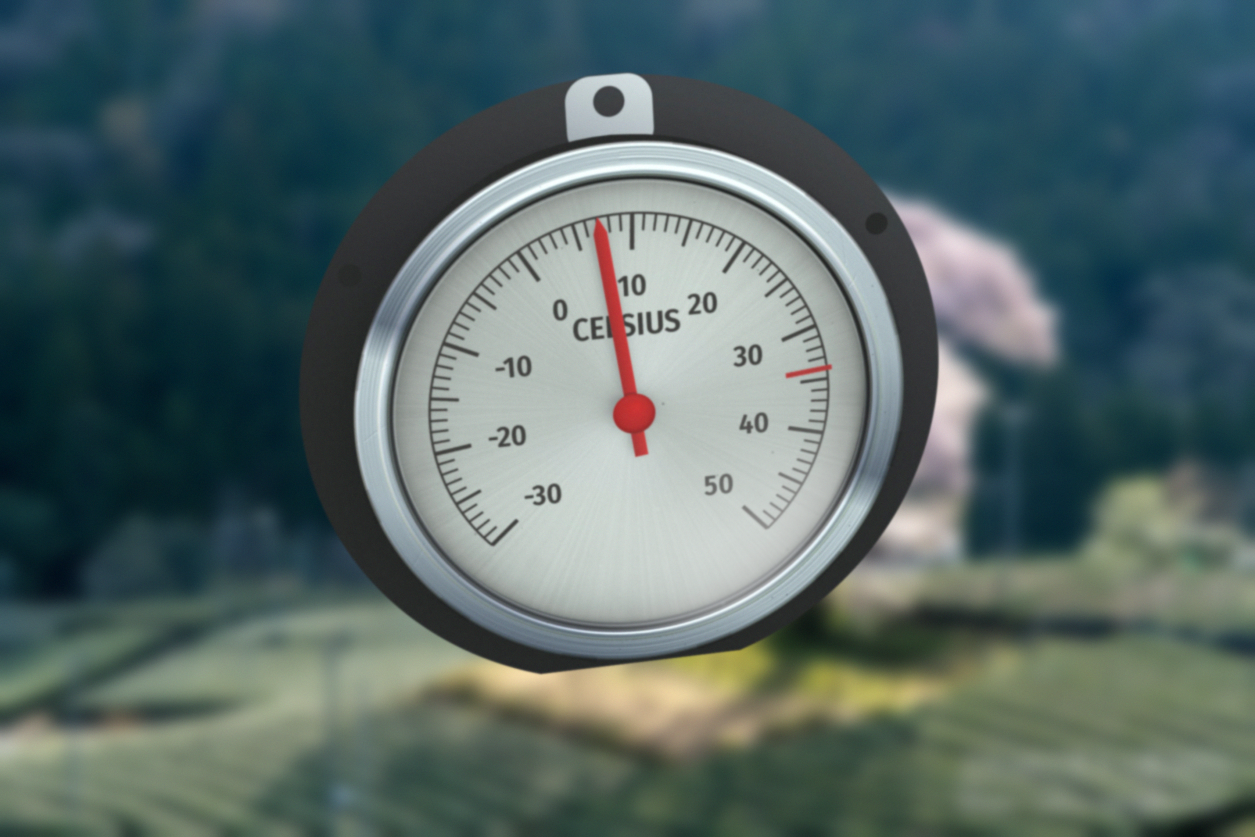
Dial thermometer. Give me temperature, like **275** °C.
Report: **7** °C
